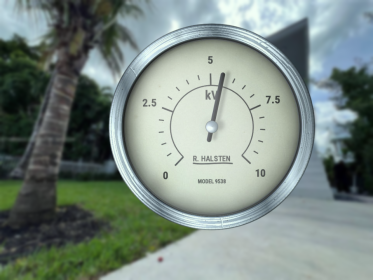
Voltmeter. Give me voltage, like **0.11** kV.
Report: **5.5** kV
